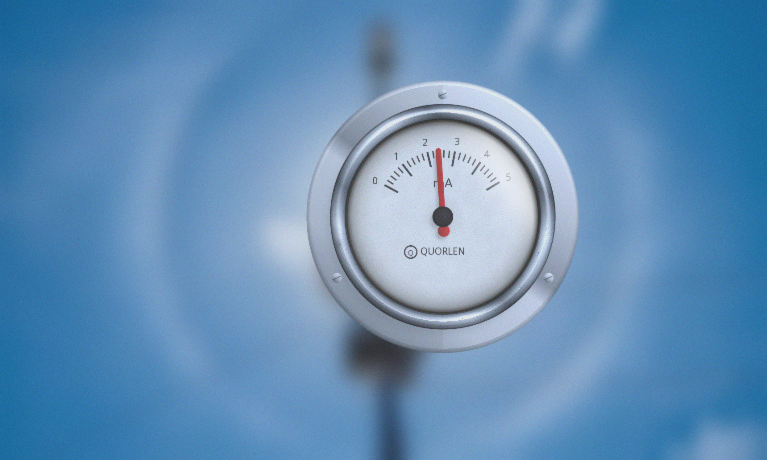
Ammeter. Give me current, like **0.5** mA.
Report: **2.4** mA
